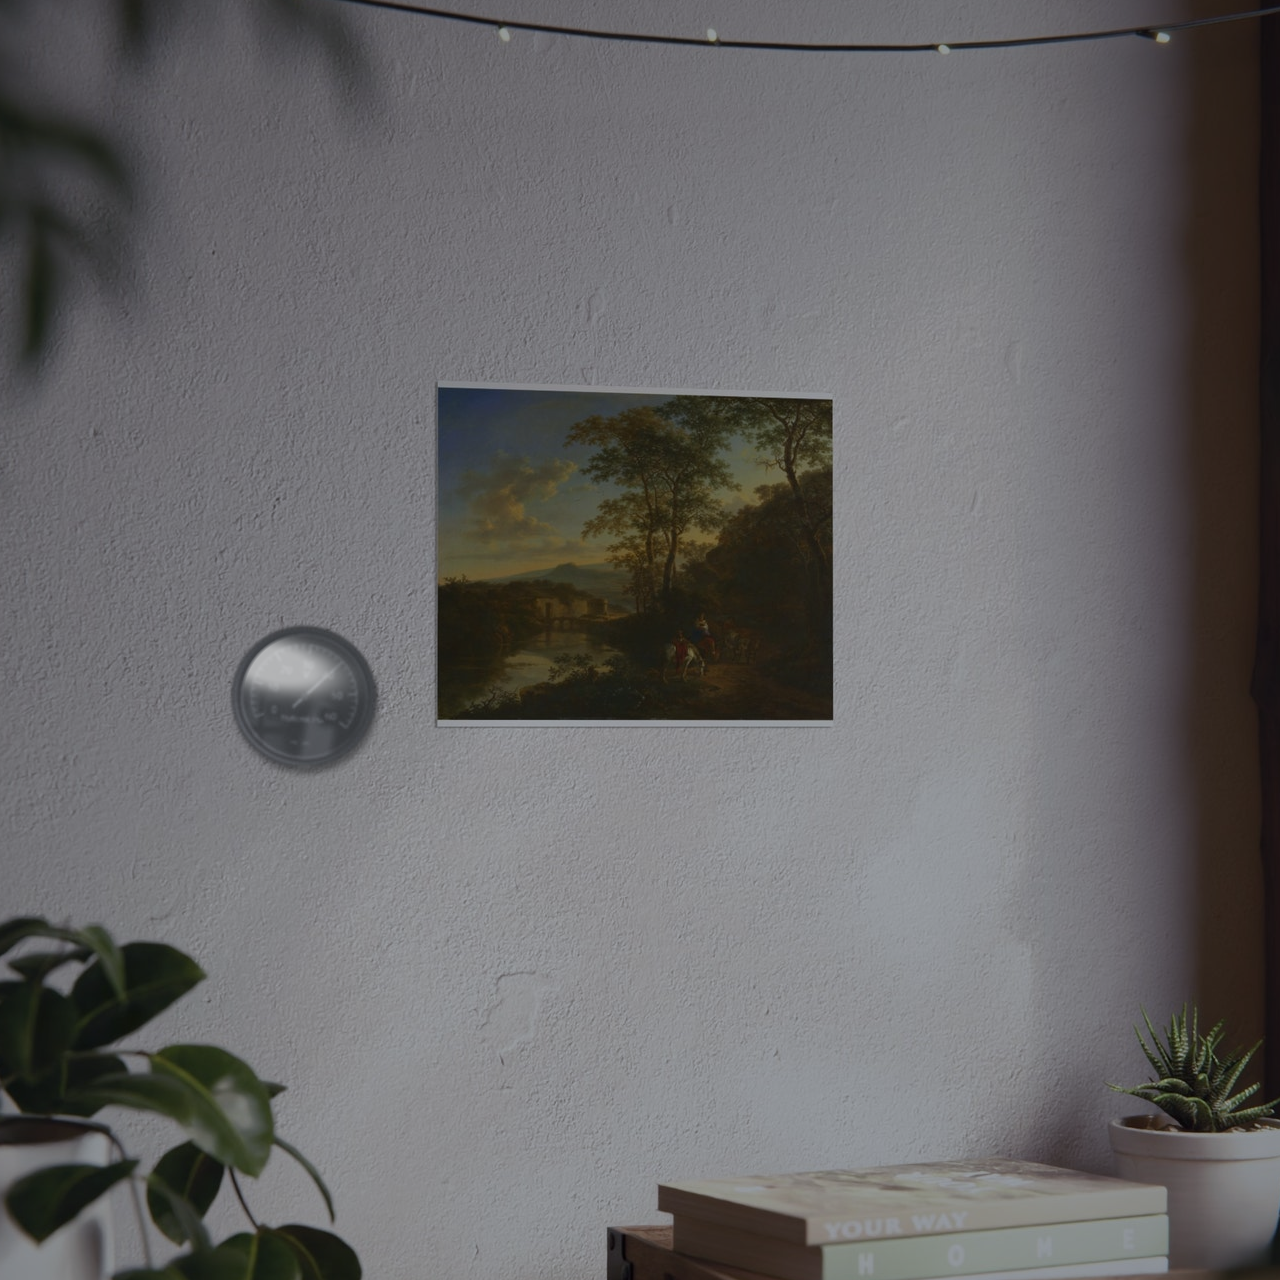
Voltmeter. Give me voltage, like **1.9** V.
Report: **40** V
